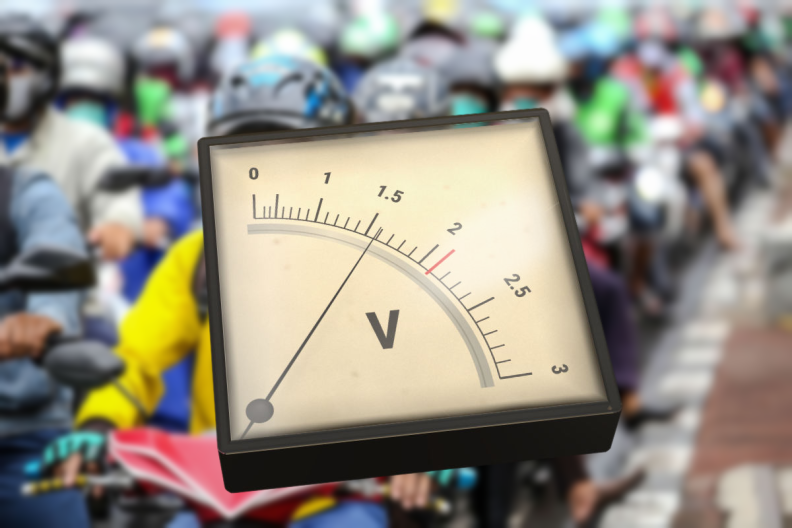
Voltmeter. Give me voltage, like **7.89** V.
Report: **1.6** V
